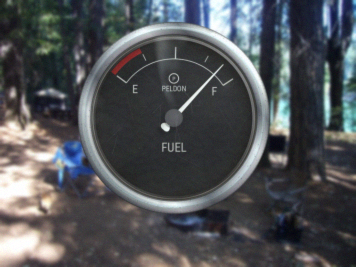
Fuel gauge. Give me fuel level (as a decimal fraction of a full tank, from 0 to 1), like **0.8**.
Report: **0.875**
